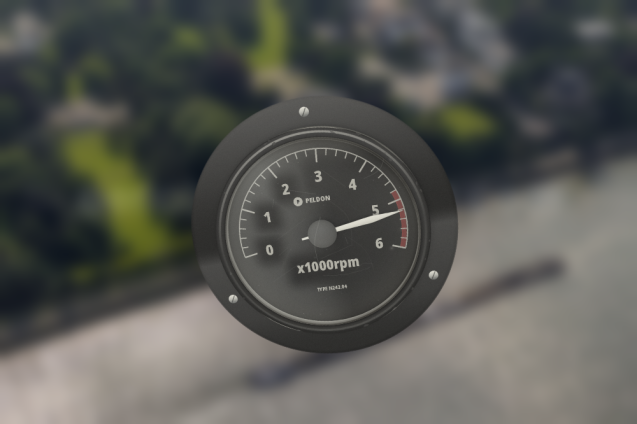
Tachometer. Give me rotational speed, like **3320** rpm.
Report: **5200** rpm
